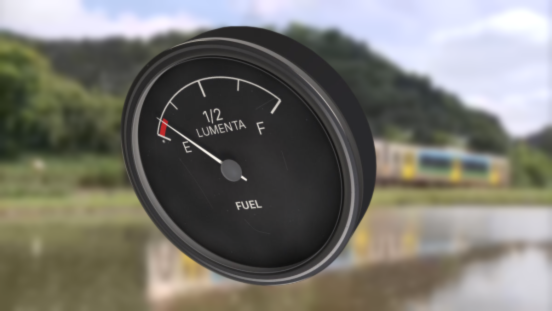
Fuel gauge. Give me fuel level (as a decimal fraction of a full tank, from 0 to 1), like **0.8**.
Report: **0.125**
